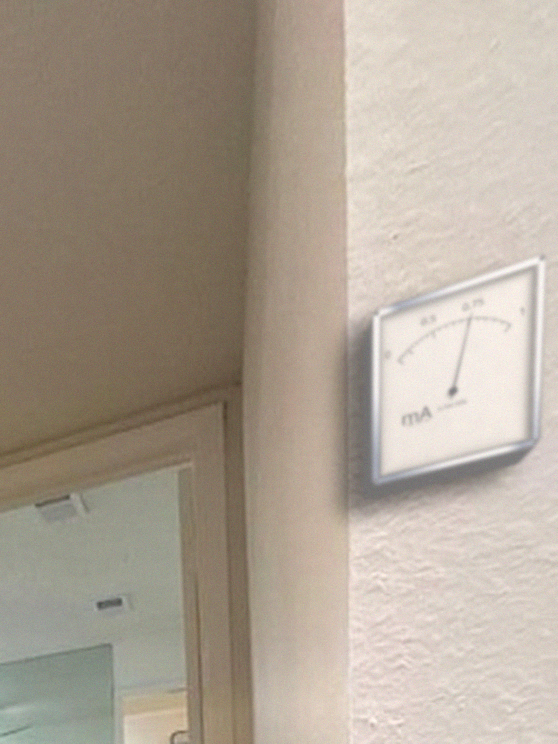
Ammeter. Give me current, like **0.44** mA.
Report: **0.75** mA
